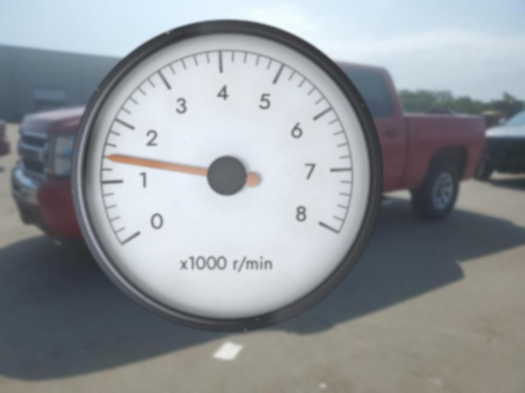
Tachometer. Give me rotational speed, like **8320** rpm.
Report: **1400** rpm
